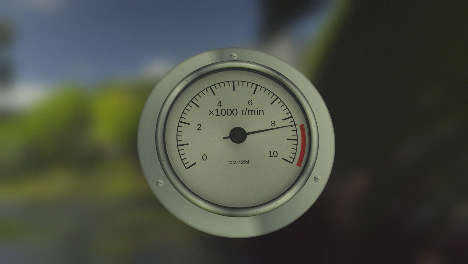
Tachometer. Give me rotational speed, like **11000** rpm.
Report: **8400** rpm
